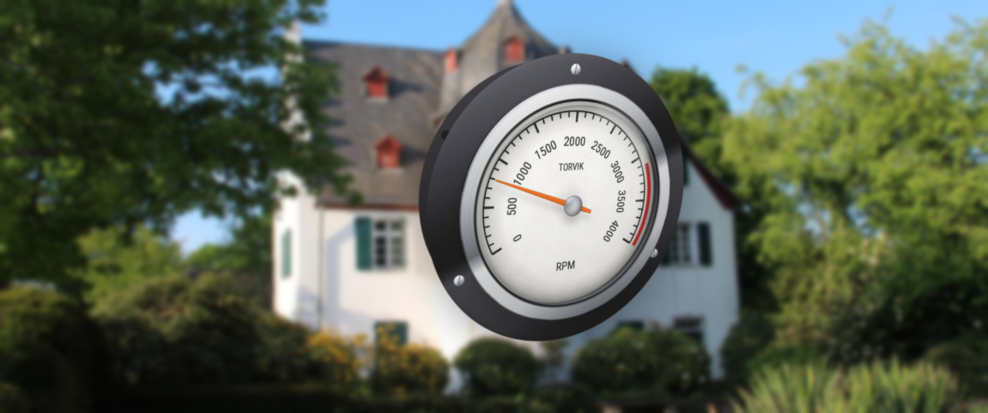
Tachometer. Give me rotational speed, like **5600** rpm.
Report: **800** rpm
